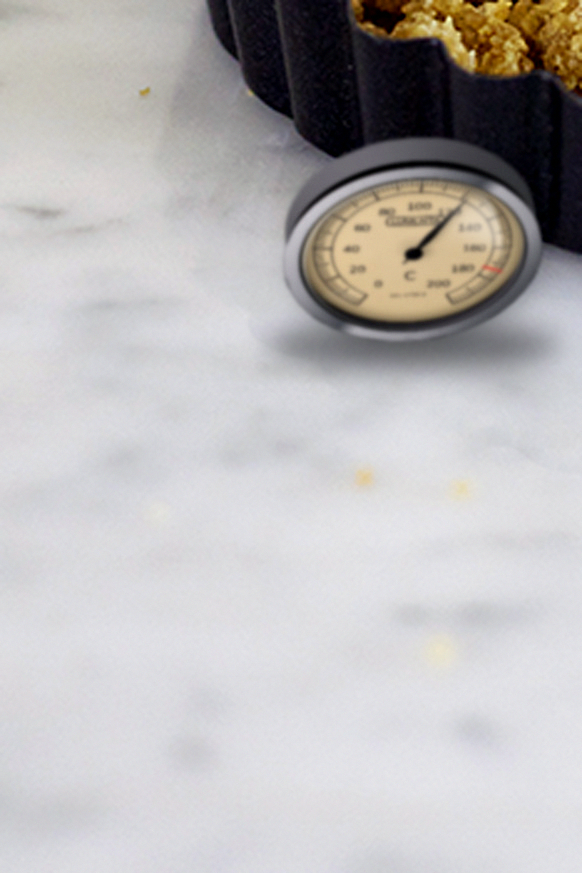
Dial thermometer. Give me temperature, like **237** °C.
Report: **120** °C
